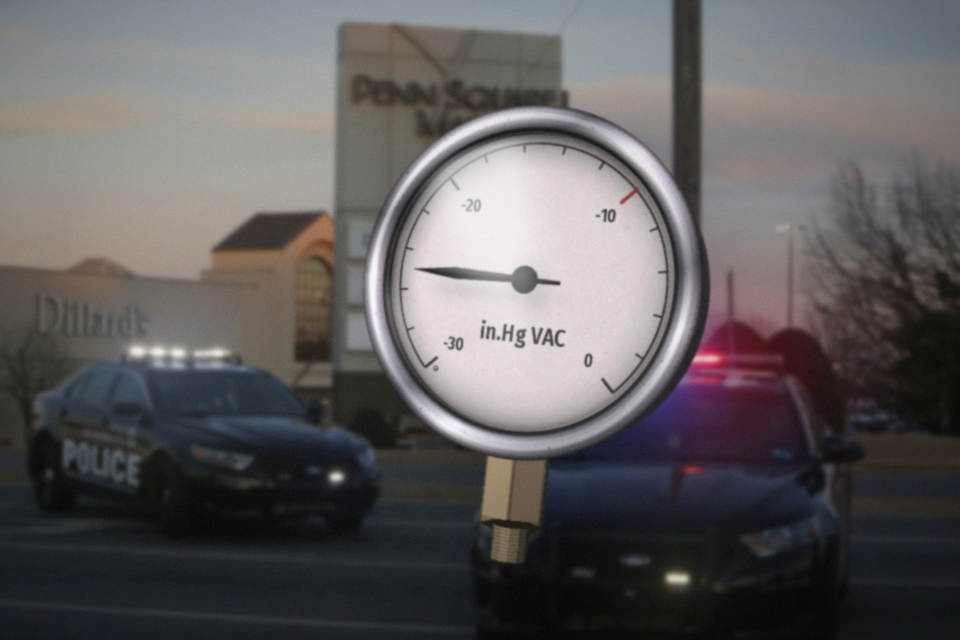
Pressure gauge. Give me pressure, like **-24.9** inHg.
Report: **-25** inHg
